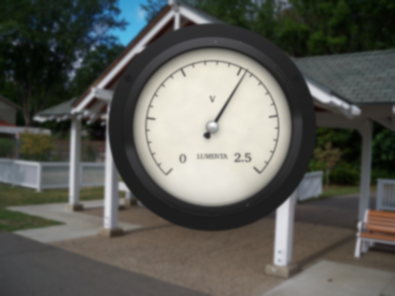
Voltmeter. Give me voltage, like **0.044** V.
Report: **1.55** V
